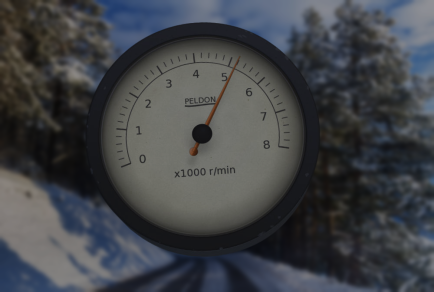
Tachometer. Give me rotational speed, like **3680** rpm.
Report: **5200** rpm
